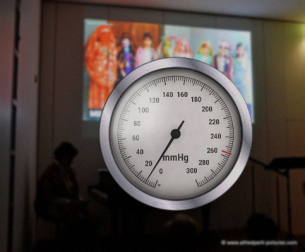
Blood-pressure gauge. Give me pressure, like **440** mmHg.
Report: **10** mmHg
